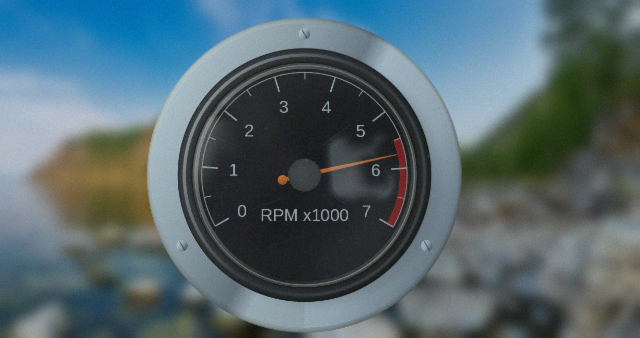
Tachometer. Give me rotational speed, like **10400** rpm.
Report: **5750** rpm
